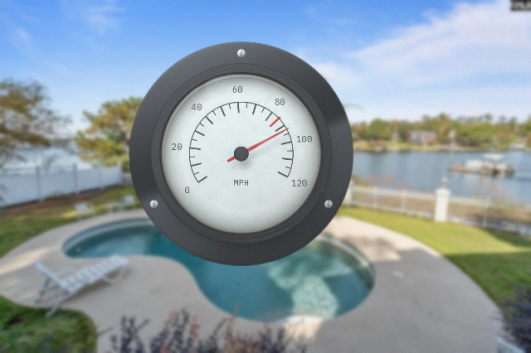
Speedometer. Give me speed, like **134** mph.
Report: **92.5** mph
